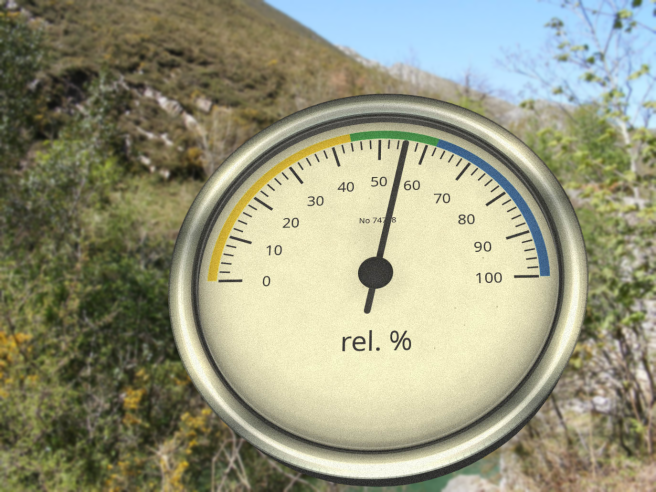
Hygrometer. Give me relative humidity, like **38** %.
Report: **56** %
